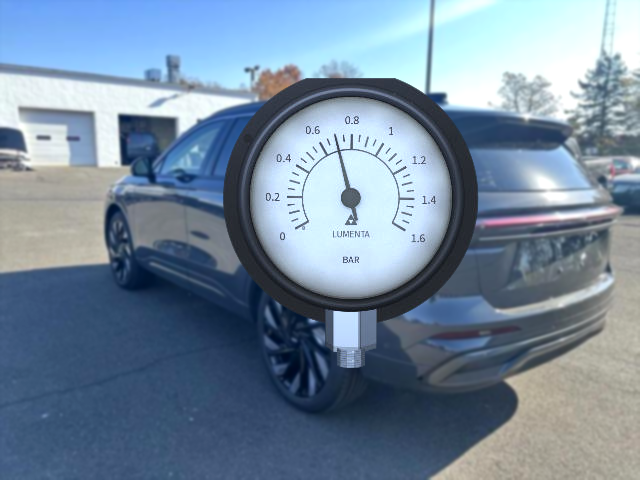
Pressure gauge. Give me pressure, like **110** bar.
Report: **0.7** bar
